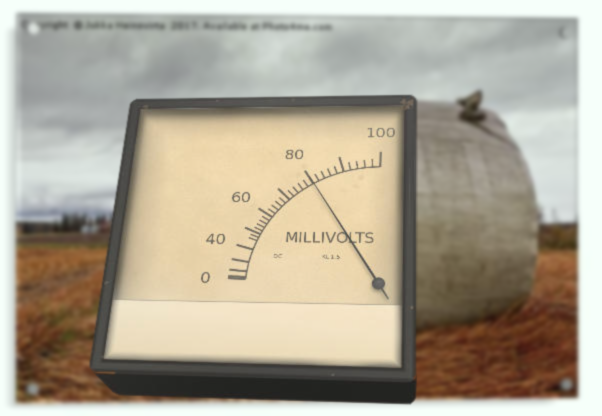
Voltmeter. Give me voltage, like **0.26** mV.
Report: **80** mV
